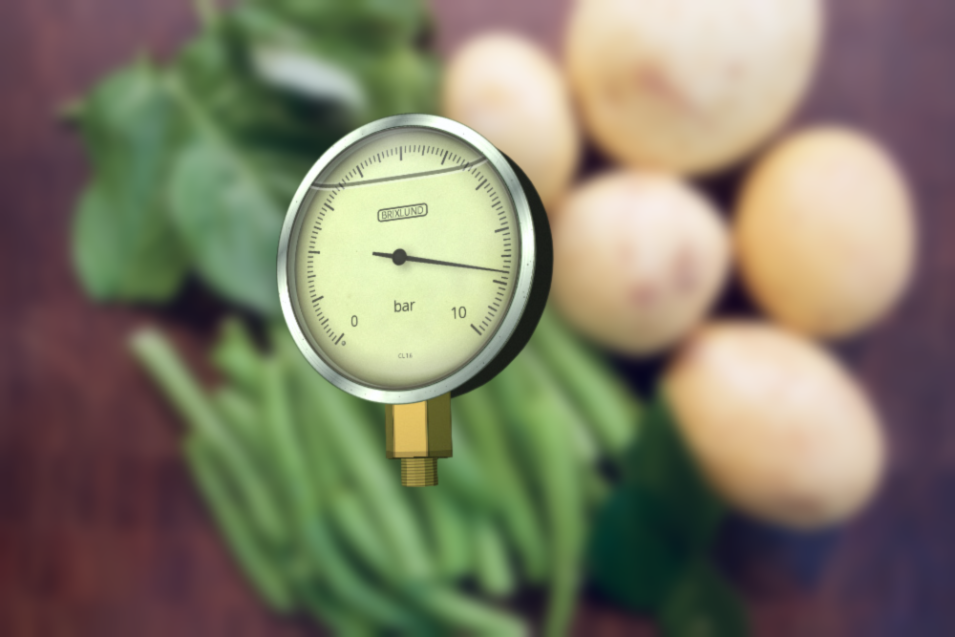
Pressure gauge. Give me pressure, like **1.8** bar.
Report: **8.8** bar
